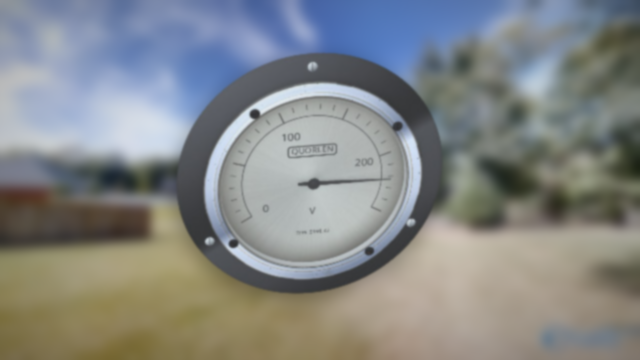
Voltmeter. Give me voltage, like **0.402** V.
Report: **220** V
